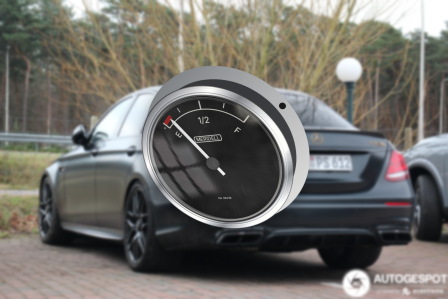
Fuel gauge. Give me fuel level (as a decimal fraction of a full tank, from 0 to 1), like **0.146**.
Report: **0.125**
